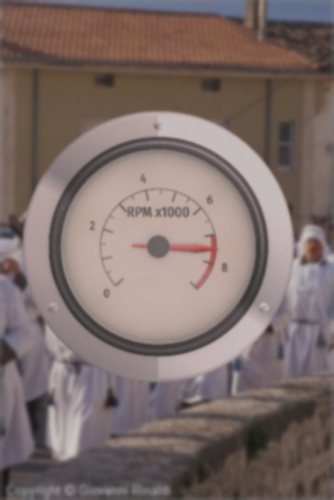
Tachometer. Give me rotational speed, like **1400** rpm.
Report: **7500** rpm
